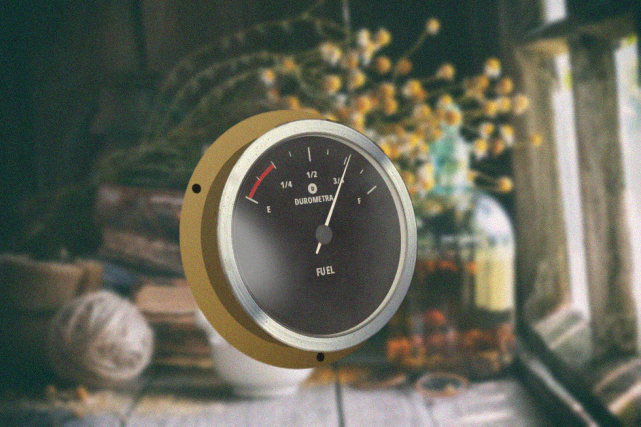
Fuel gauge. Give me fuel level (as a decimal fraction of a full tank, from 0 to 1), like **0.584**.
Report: **0.75**
